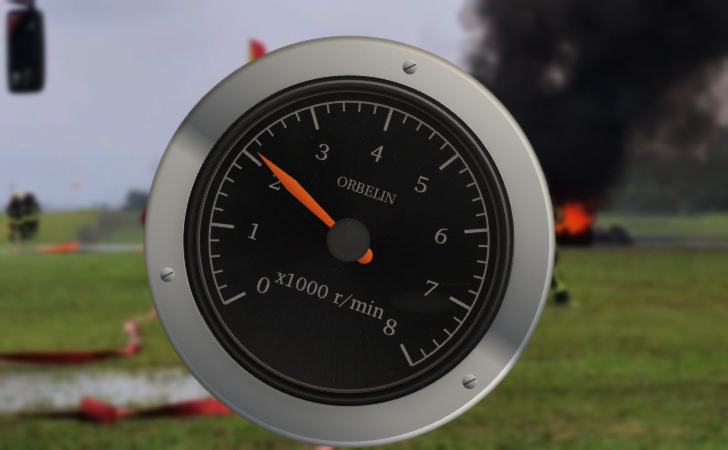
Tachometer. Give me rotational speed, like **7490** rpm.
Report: **2100** rpm
